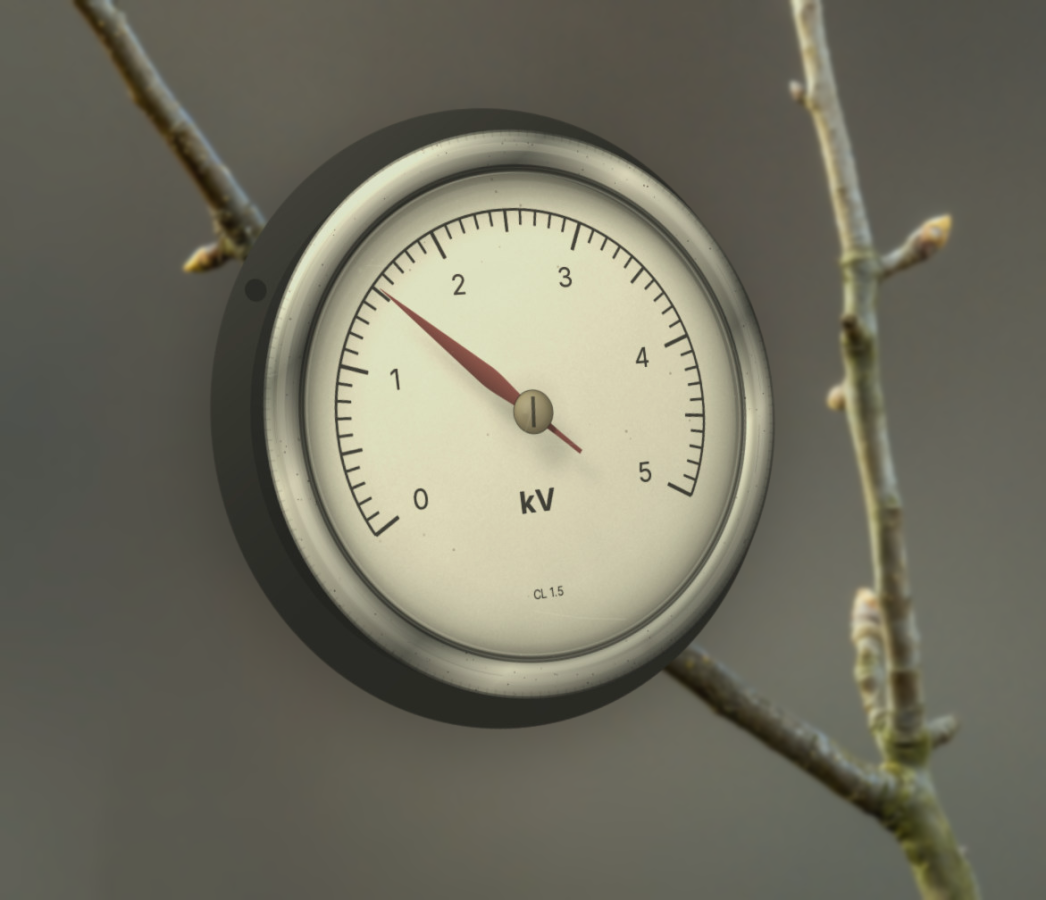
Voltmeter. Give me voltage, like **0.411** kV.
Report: **1.5** kV
